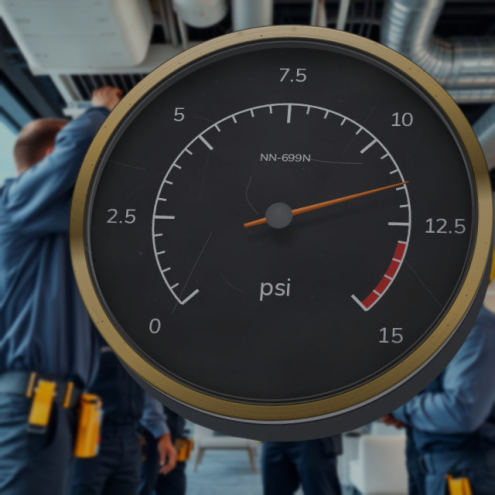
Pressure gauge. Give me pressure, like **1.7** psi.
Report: **11.5** psi
